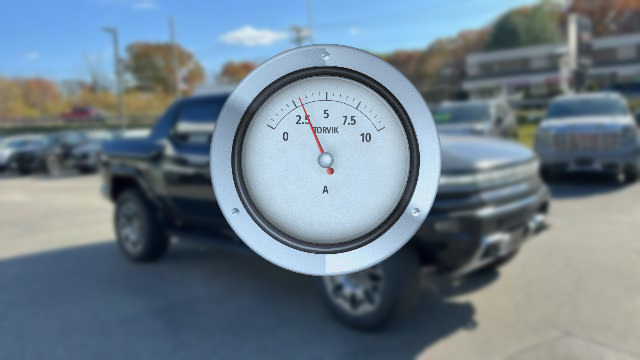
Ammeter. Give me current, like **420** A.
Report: **3** A
